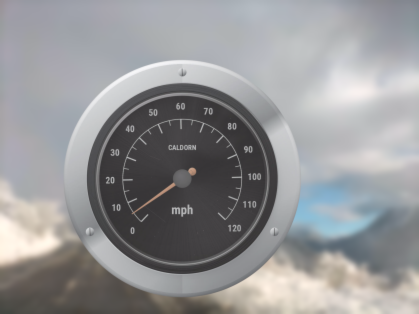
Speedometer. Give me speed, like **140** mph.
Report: **5** mph
